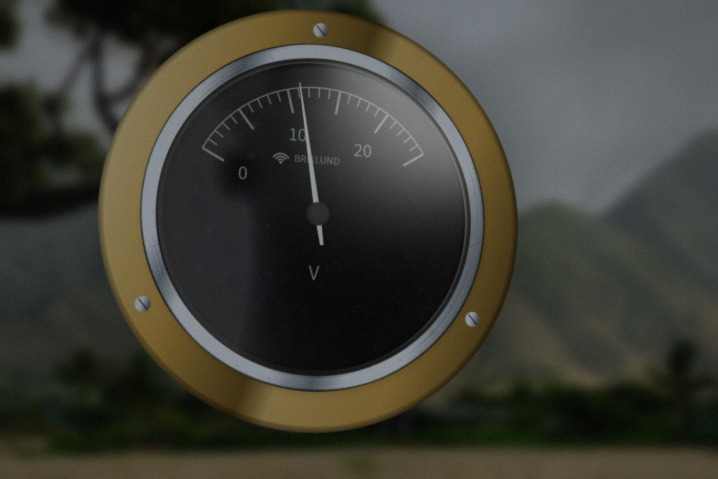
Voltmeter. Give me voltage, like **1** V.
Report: **11** V
